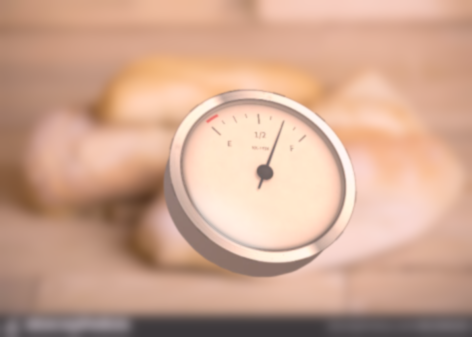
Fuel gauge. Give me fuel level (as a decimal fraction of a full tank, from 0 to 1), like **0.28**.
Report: **0.75**
